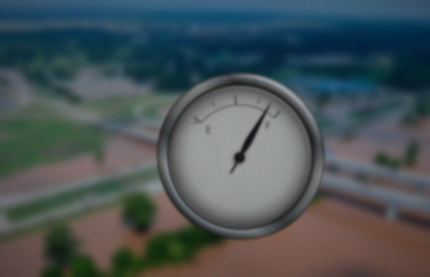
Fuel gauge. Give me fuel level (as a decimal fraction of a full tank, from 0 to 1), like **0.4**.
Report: **0.875**
